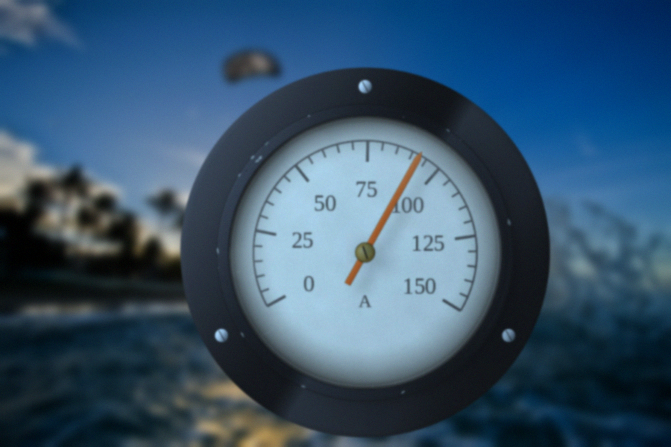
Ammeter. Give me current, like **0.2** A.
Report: **92.5** A
